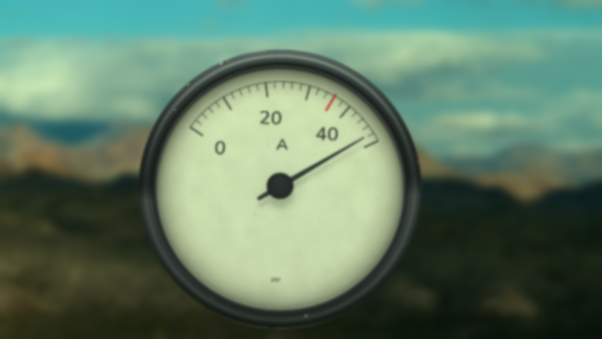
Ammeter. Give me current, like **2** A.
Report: **48** A
